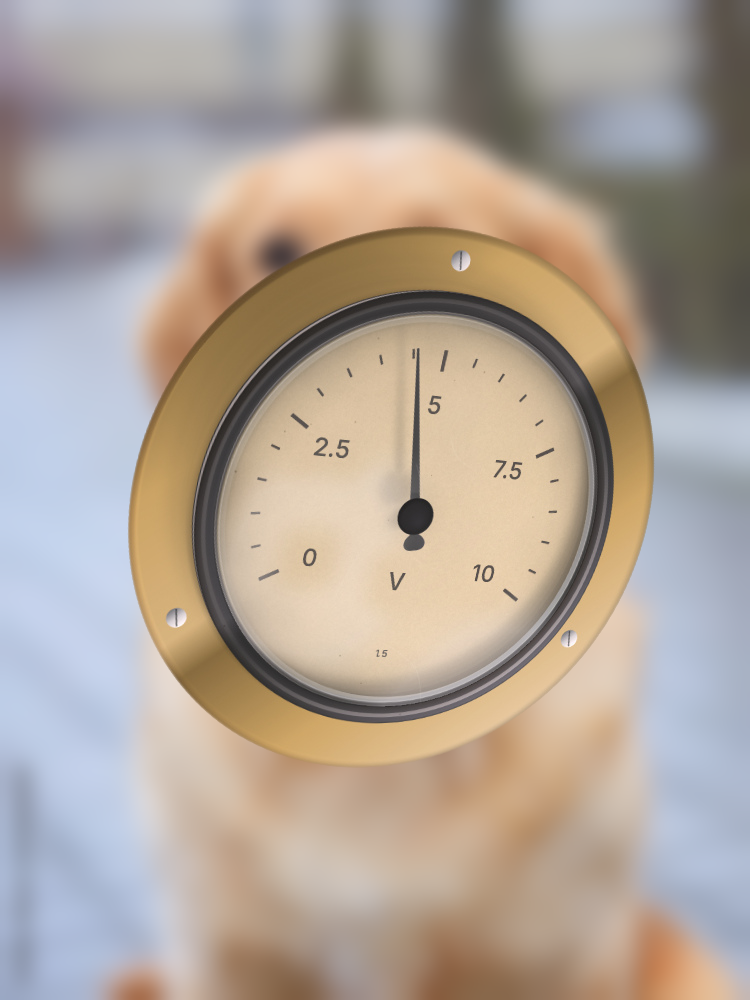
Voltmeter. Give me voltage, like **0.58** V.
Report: **4.5** V
